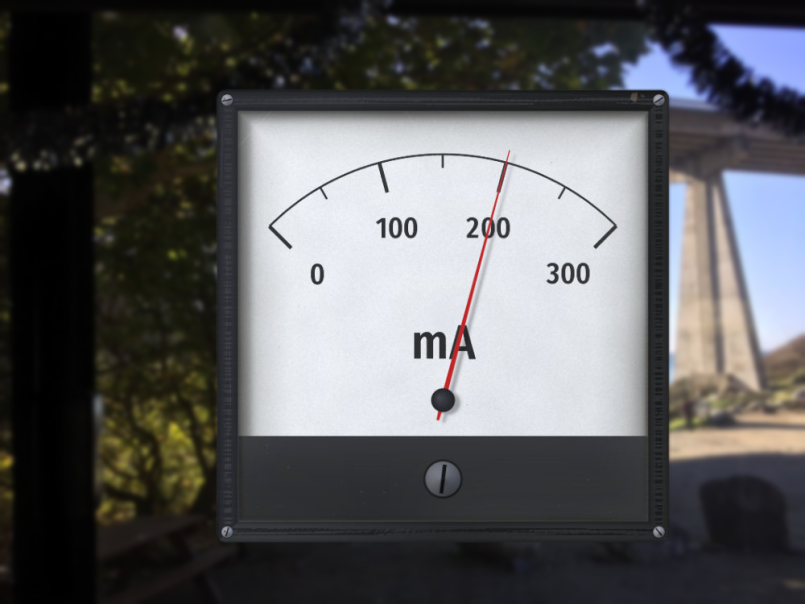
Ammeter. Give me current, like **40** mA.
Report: **200** mA
